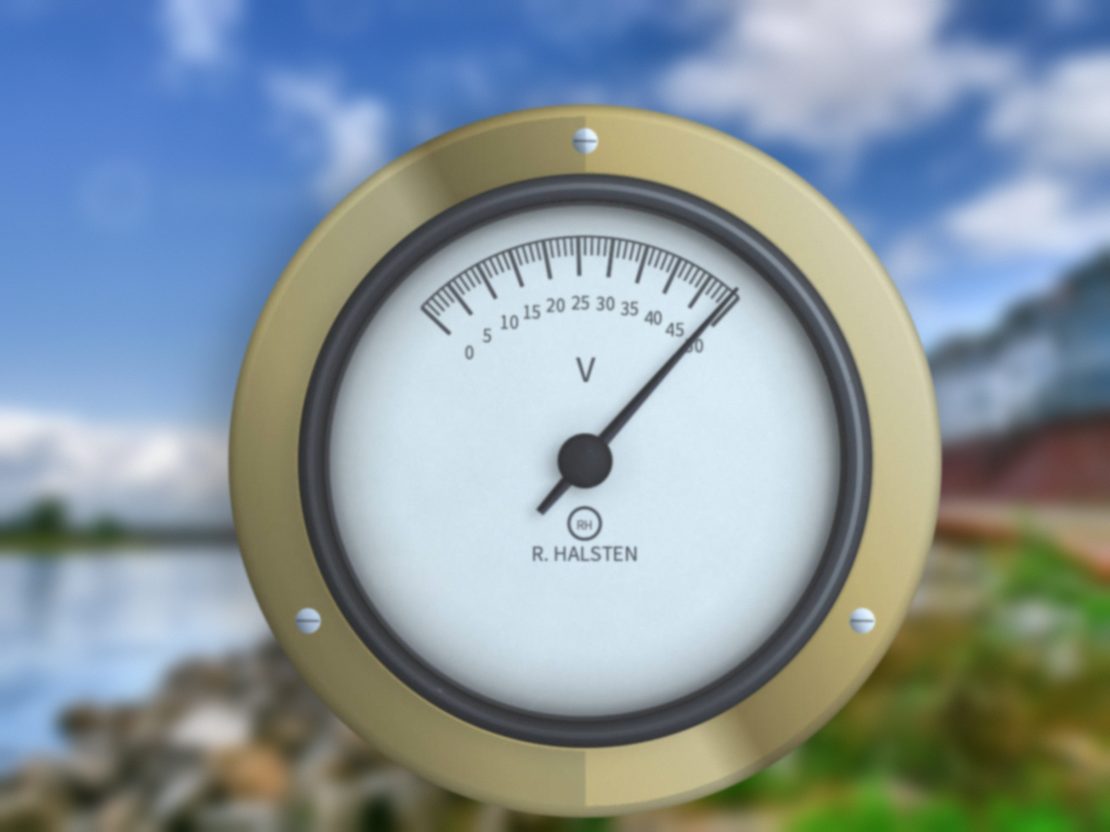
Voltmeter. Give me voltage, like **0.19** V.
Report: **49** V
